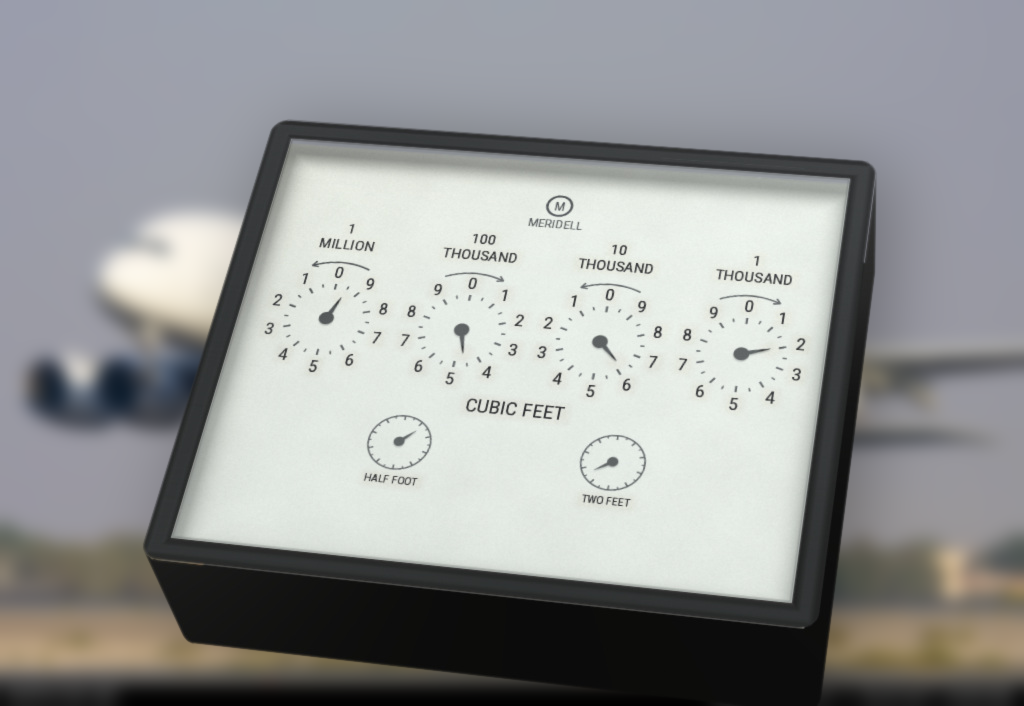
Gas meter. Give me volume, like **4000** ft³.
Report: **946200** ft³
